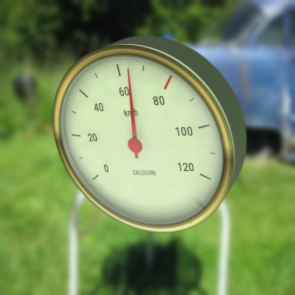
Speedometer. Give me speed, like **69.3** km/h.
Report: **65** km/h
